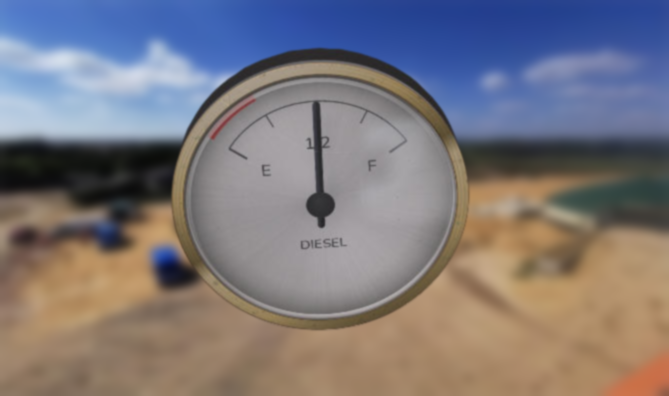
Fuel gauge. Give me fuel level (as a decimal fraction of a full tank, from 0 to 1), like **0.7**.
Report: **0.5**
